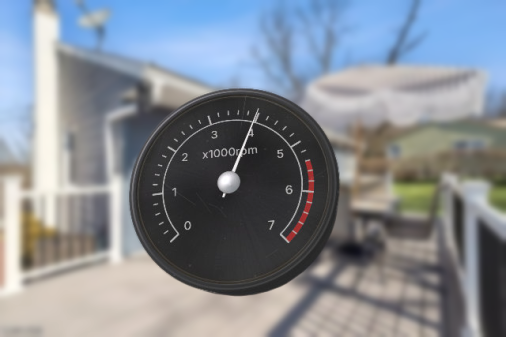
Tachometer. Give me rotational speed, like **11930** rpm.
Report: **4000** rpm
